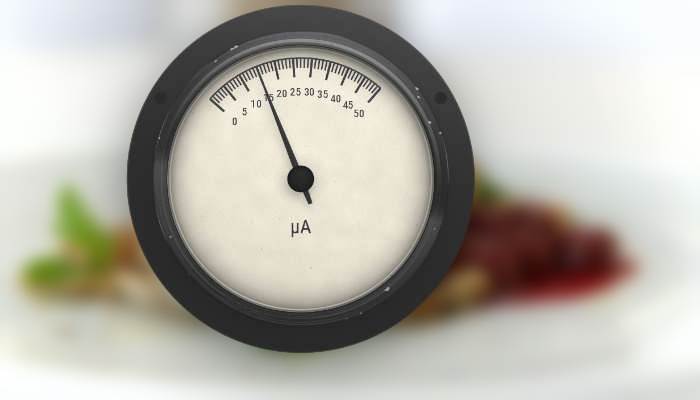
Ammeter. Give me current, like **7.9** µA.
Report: **15** µA
